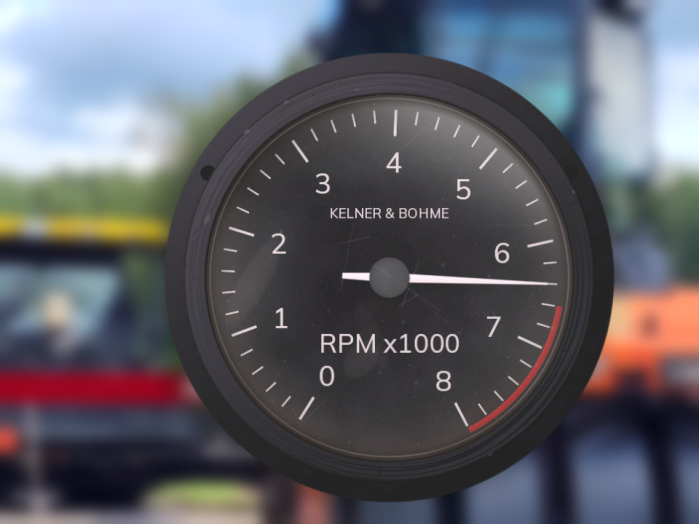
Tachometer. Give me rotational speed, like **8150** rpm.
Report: **6400** rpm
